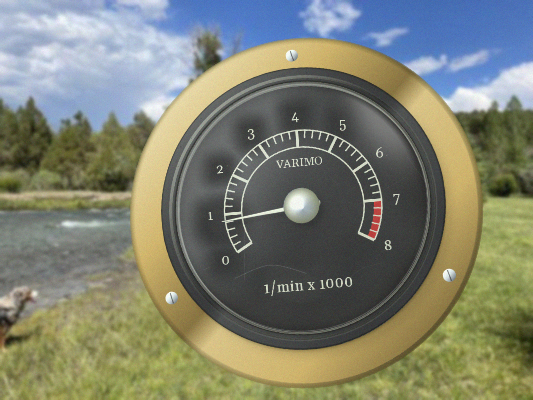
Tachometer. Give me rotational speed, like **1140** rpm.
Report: **800** rpm
